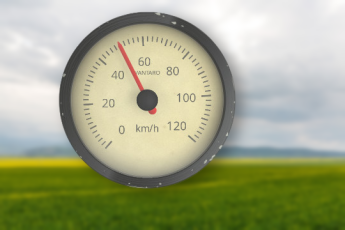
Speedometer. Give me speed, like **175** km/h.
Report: **50** km/h
